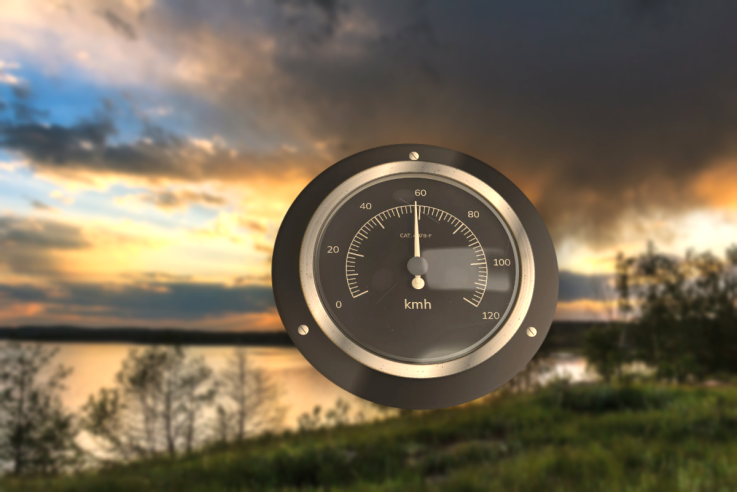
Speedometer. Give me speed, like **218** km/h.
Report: **58** km/h
